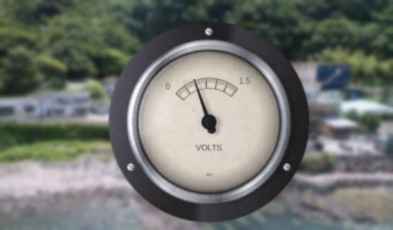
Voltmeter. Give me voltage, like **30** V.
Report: **0.5** V
